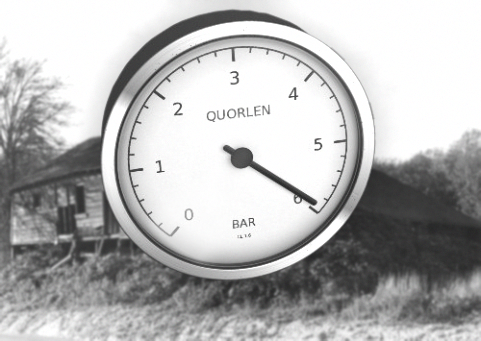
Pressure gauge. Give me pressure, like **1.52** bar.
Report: **5.9** bar
